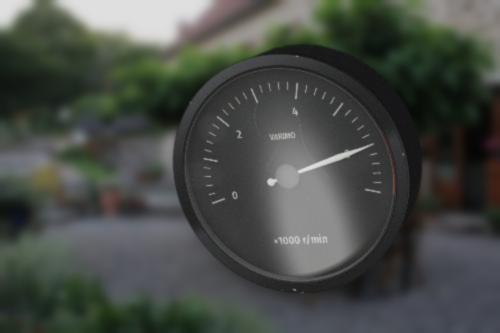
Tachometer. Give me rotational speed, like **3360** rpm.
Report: **6000** rpm
